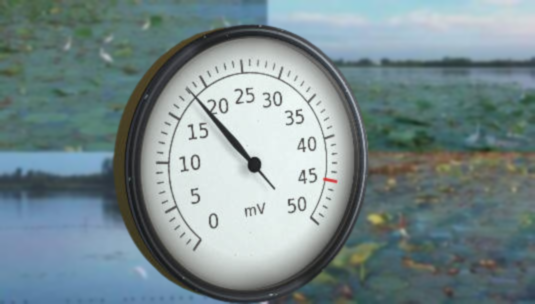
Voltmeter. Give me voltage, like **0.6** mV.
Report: **18** mV
